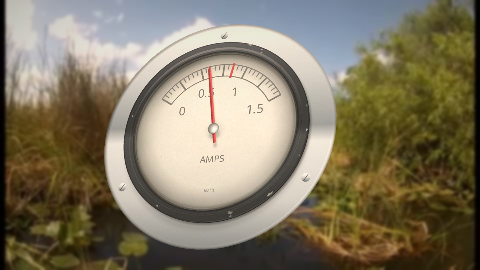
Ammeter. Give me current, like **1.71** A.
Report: **0.6** A
